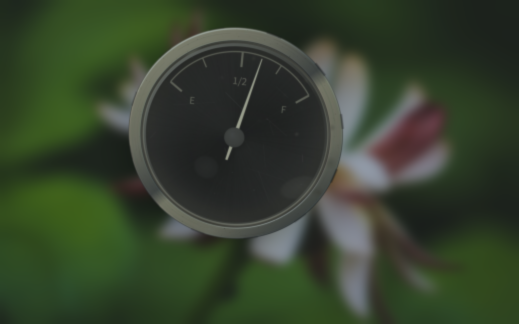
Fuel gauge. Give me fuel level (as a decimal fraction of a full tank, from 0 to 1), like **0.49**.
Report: **0.625**
